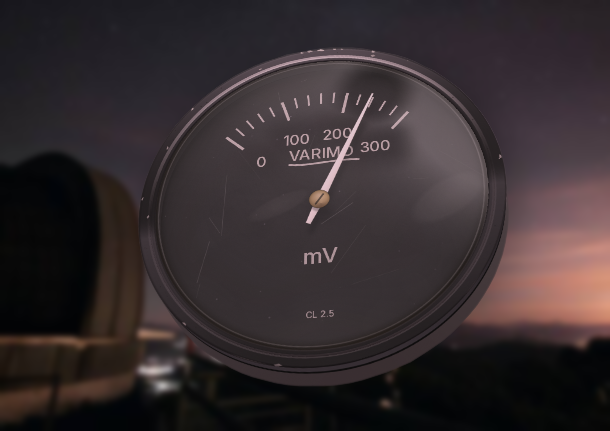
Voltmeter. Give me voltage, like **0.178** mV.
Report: **240** mV
